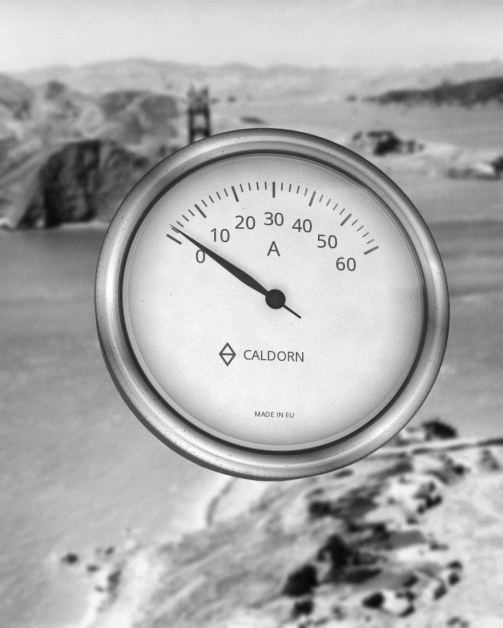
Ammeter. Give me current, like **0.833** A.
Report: **2** A
